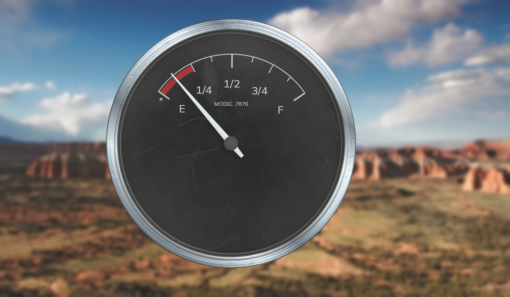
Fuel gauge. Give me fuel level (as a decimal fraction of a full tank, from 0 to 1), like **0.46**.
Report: **0.125**
